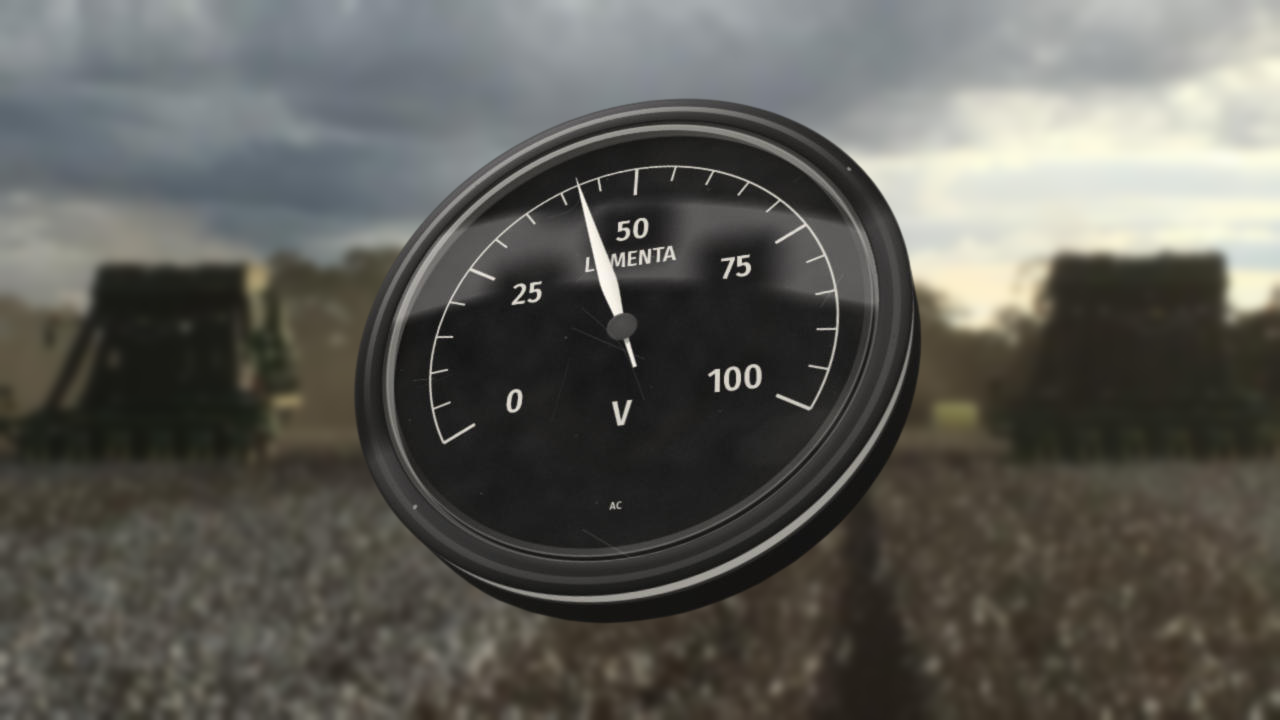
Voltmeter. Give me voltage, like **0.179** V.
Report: **42.5** V
